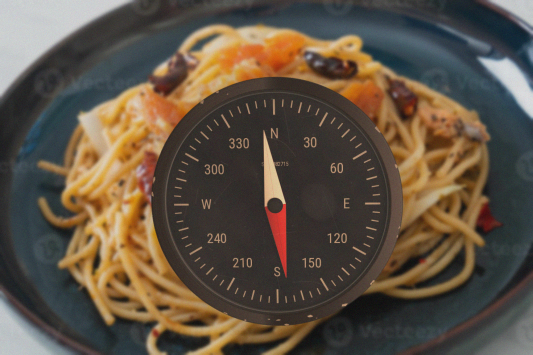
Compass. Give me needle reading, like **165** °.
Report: **172.5** °
